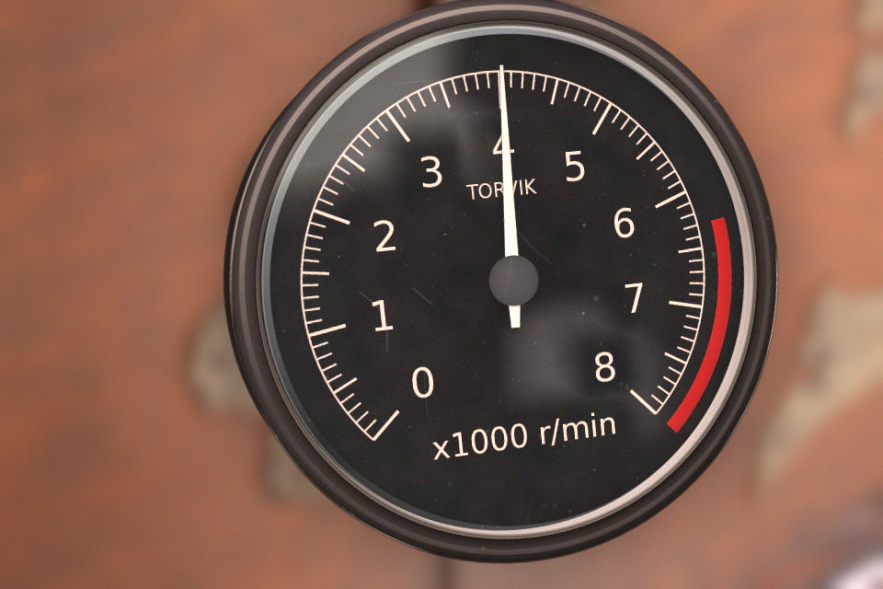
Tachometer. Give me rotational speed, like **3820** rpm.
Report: **4000** rpm
